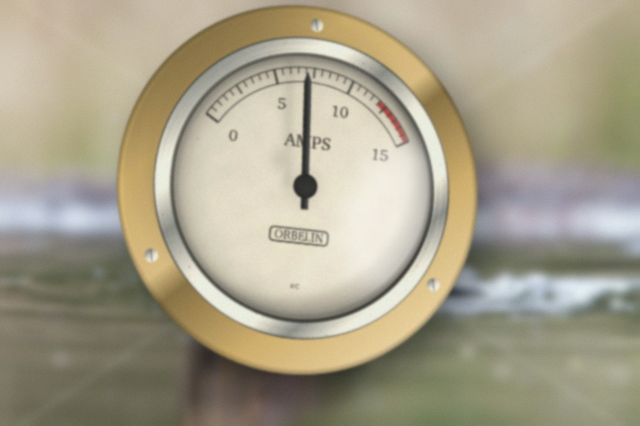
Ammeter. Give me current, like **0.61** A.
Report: **7** A
